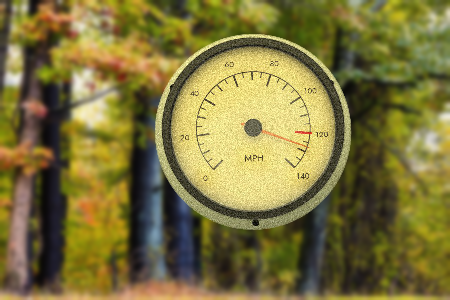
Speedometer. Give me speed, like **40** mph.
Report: **127.5** mph
